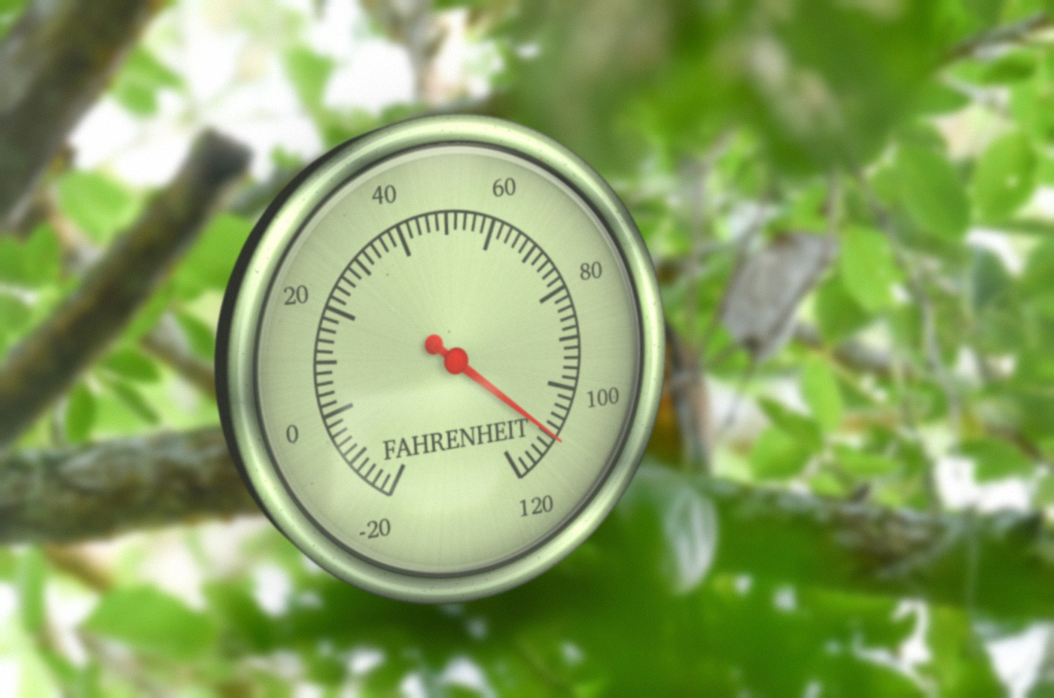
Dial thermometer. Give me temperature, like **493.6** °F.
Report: **110** °F
